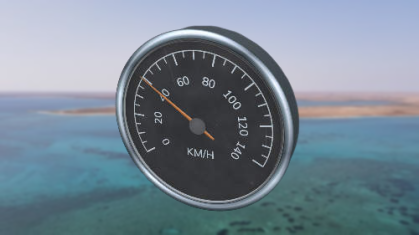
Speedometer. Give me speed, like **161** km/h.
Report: **40** km/h
